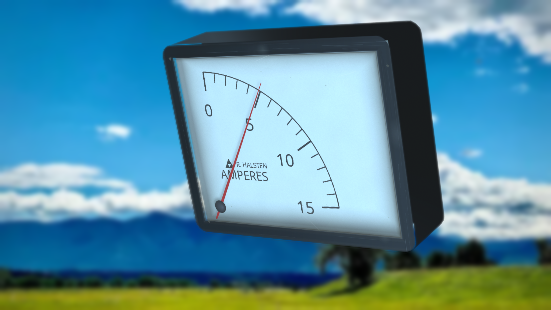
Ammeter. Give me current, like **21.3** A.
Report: **5** A
